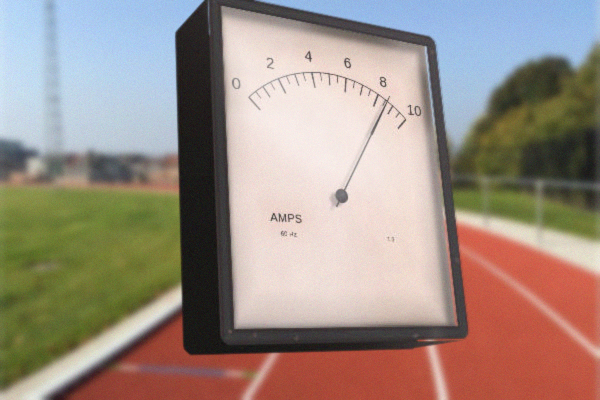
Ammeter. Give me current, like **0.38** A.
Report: **8.5** A
